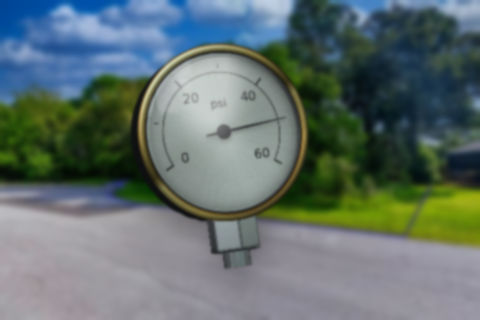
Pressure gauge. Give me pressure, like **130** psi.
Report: **50** psi
